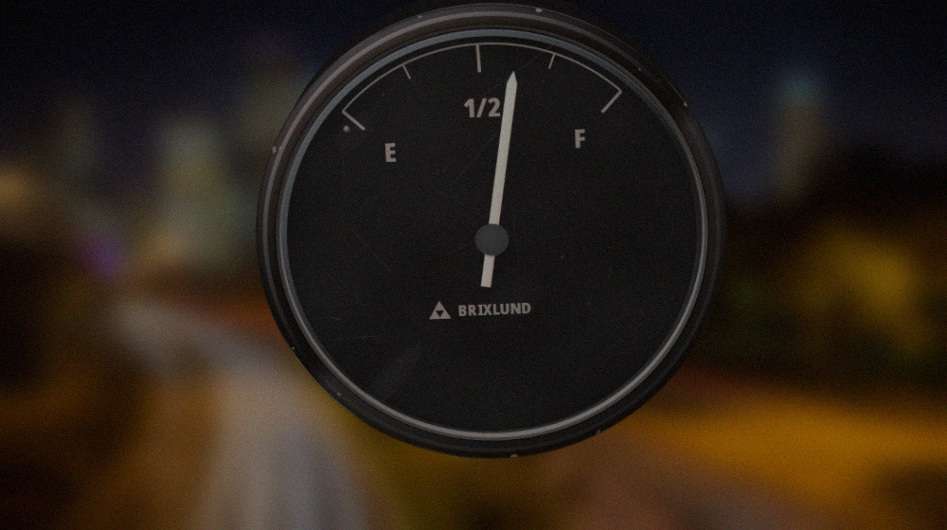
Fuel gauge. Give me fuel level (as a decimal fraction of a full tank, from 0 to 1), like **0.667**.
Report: **0.625**
